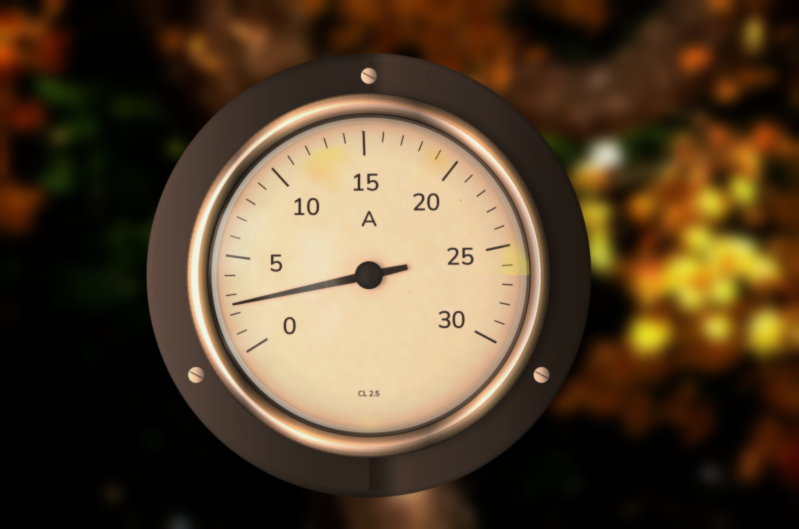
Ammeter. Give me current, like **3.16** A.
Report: **2.5** A
